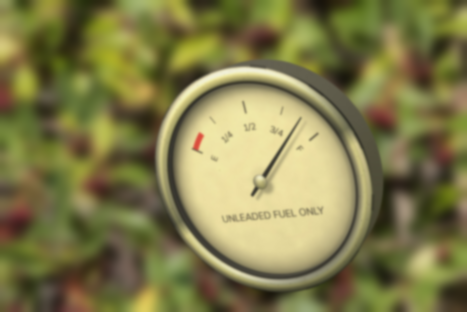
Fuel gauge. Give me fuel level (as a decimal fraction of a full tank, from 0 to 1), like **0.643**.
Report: **0.875**
